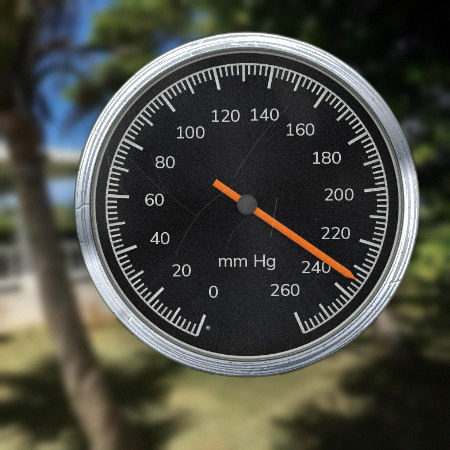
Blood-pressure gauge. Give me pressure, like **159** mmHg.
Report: **234** mmHg
